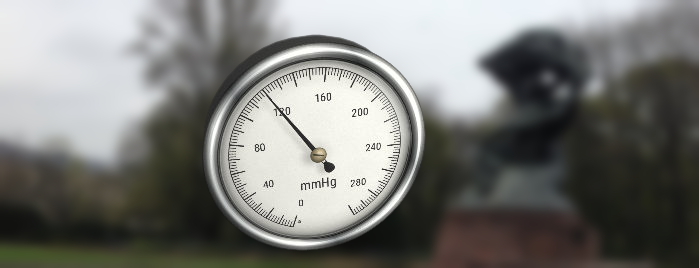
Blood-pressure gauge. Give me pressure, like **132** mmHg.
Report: **120** mmHg
